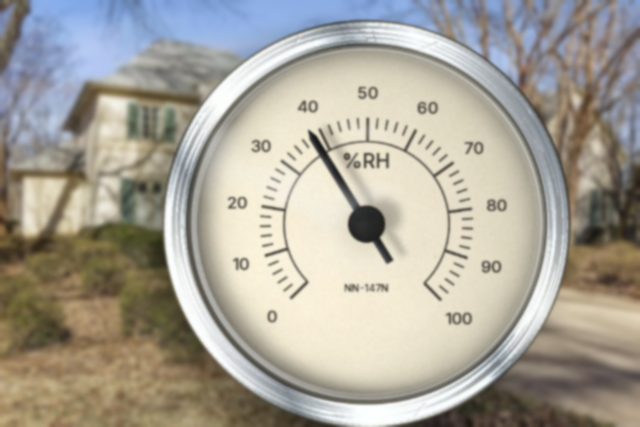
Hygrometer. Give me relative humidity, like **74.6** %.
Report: **38** %
